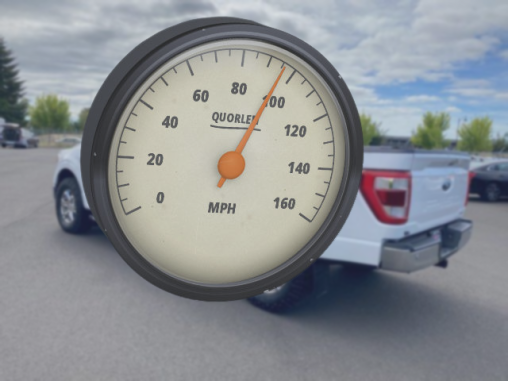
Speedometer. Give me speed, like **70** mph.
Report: **95** mph
